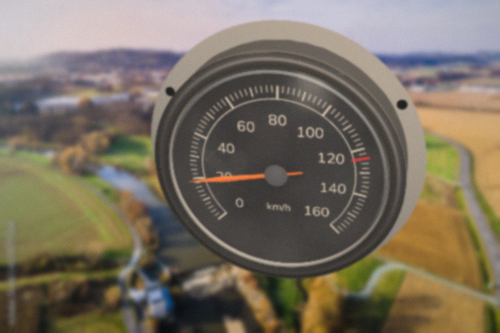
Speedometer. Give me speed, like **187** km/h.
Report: **20** km/h
